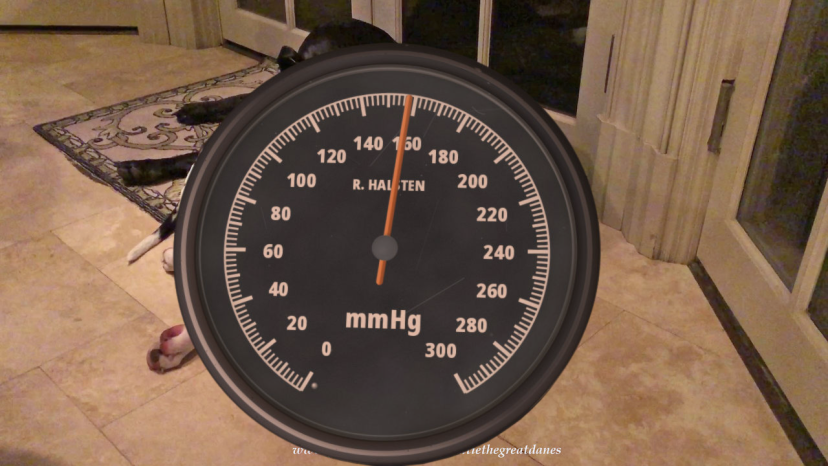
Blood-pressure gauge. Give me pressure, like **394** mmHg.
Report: **158** mmHg
